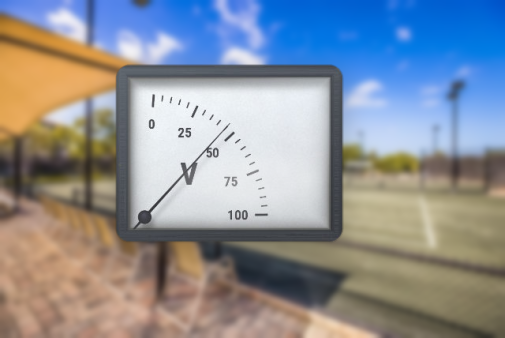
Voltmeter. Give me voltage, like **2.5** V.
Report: **45** V
